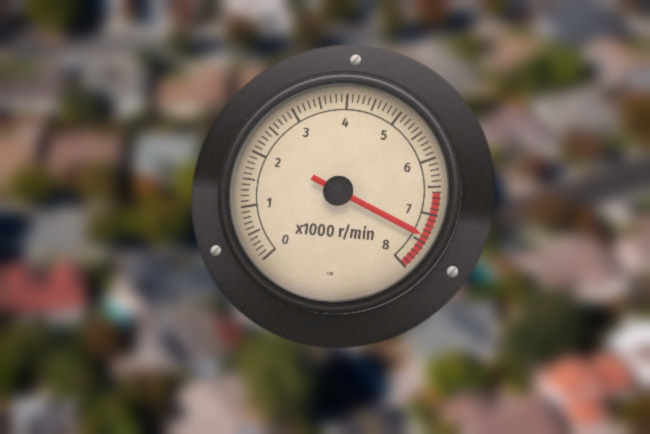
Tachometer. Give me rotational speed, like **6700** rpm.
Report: **7400** rpm
